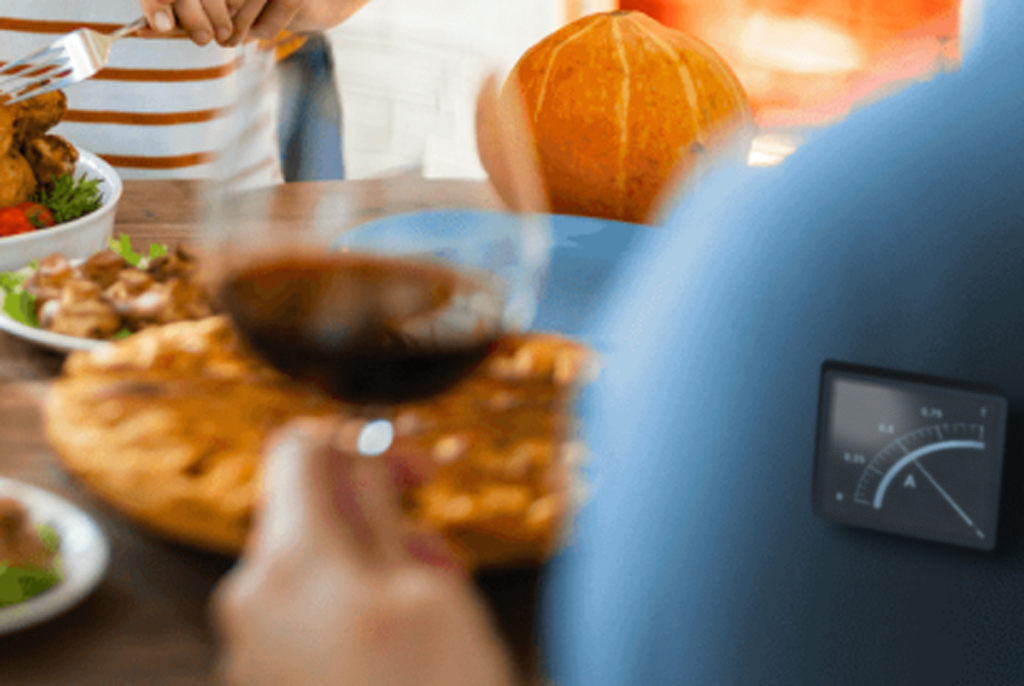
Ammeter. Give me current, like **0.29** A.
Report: **0.5** A
